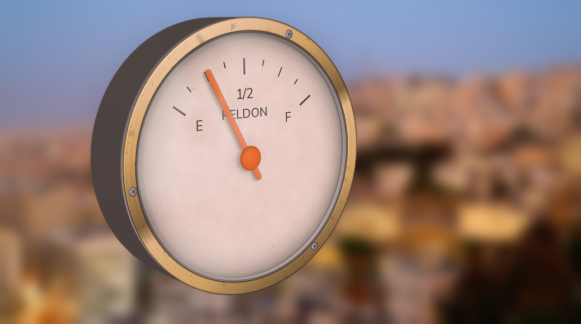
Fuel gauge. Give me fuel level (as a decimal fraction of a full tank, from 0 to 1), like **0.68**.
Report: **0.25**
